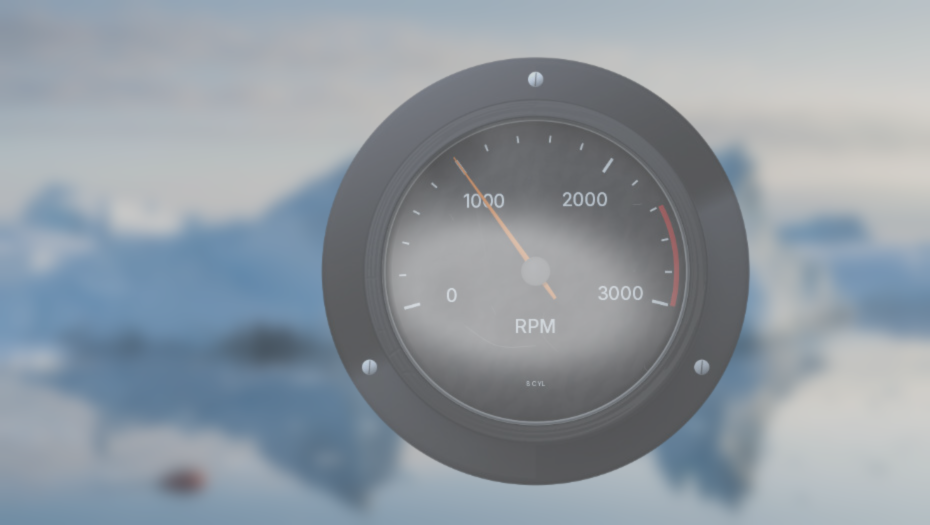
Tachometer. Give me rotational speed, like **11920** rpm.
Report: **1000** rpm
